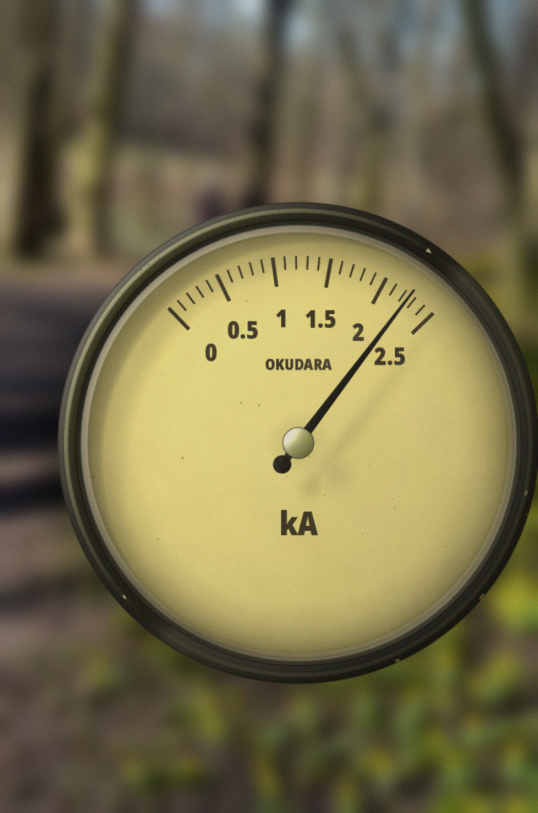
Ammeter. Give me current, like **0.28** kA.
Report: **2.25** kA
